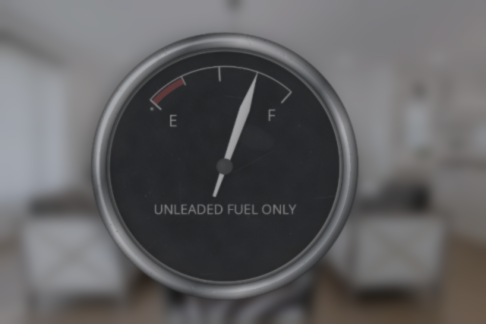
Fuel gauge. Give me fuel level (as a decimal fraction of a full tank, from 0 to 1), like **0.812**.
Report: **0.75**
